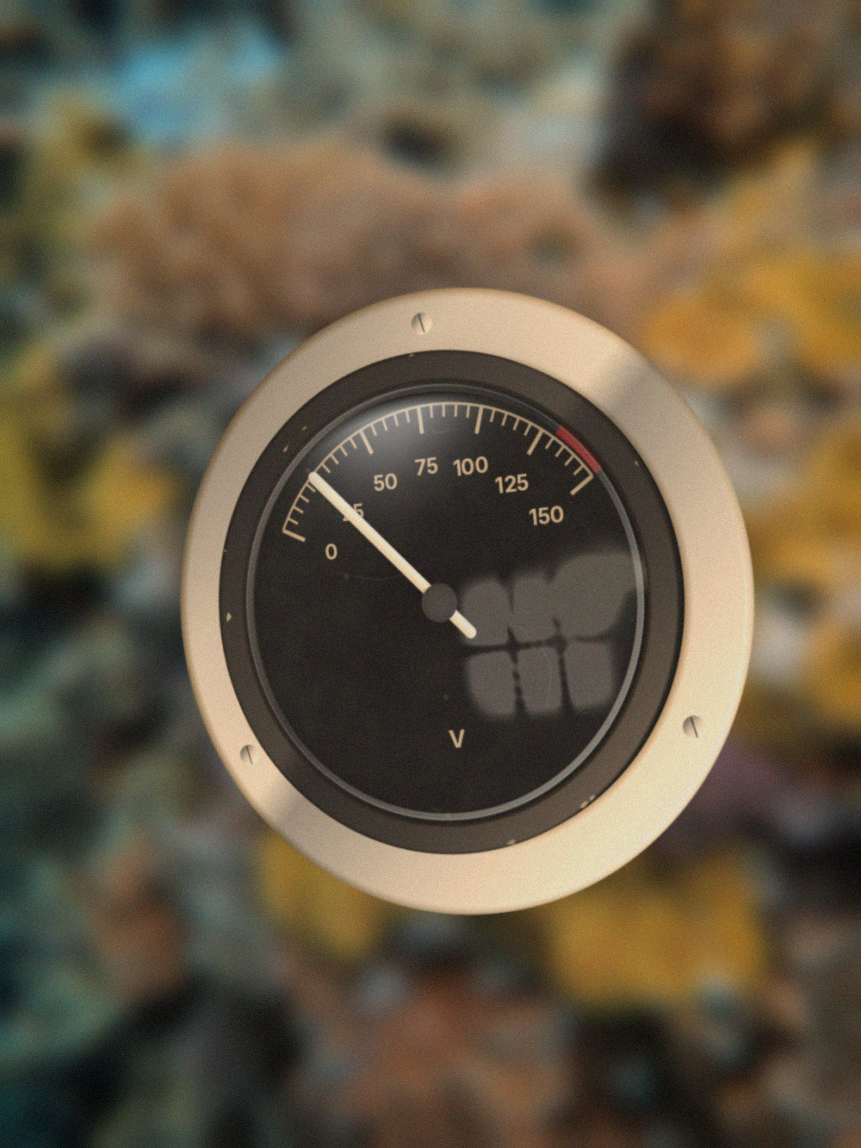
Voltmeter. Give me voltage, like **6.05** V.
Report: **25** V
